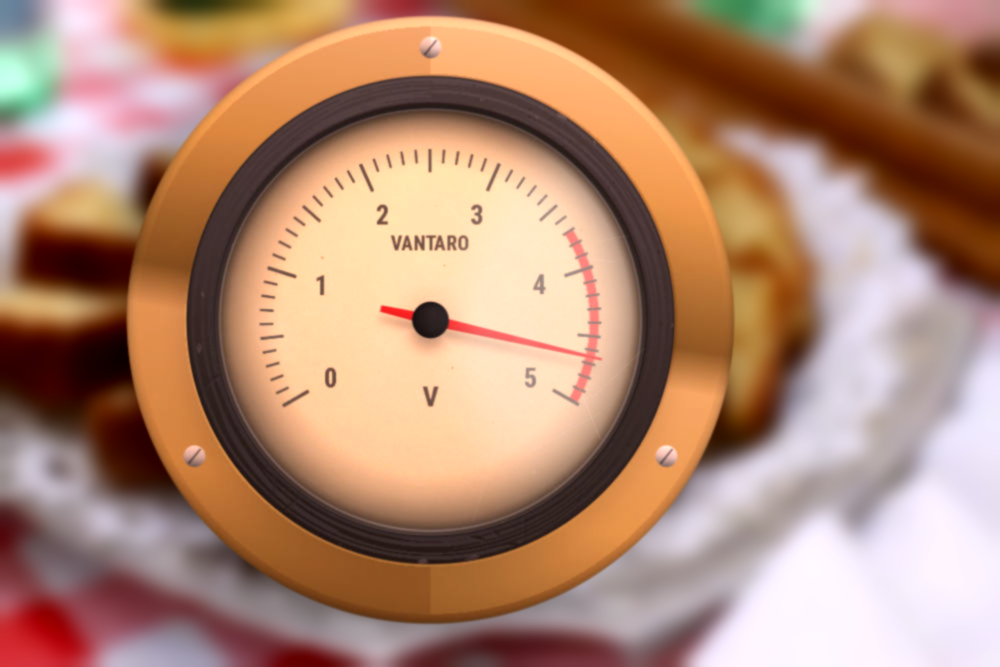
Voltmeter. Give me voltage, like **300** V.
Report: **4.65** V
